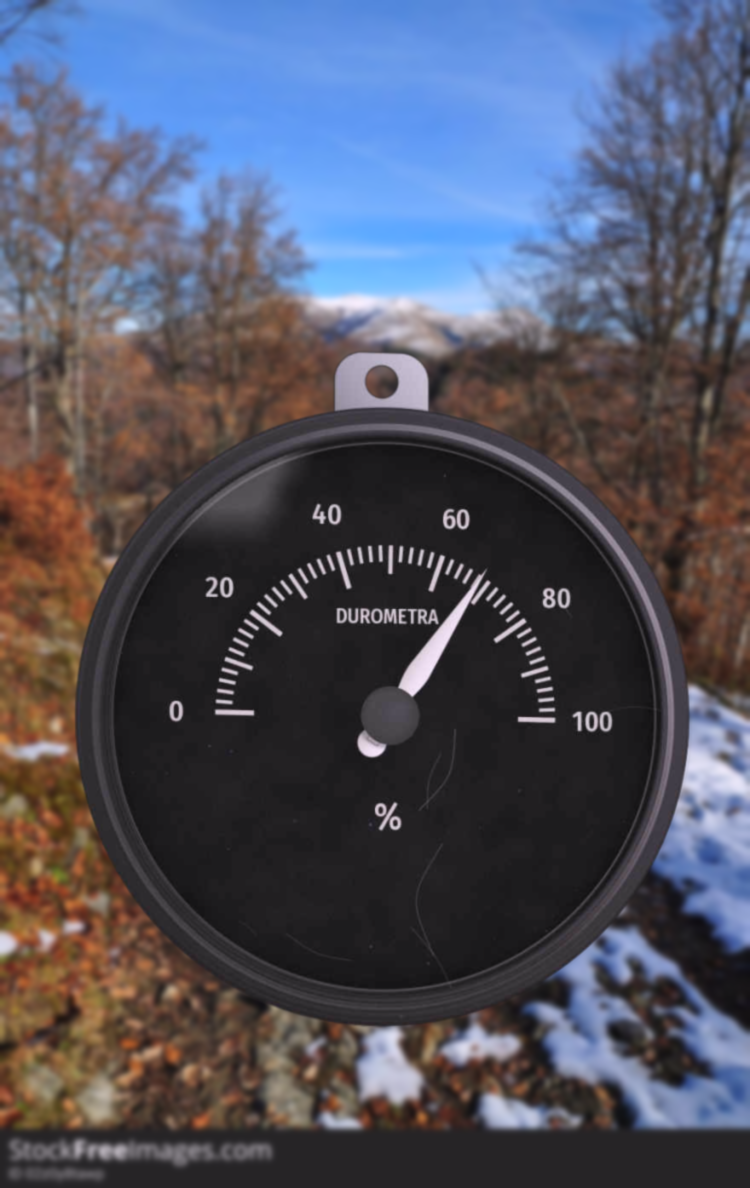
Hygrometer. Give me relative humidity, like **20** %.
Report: **68** %
